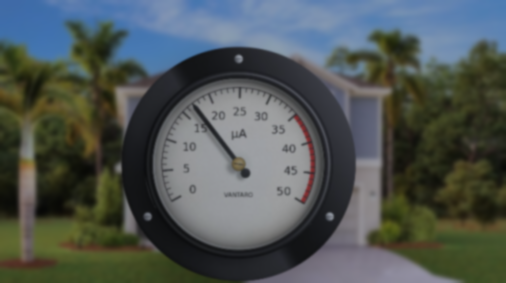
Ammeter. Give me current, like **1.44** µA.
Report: **17** µA
